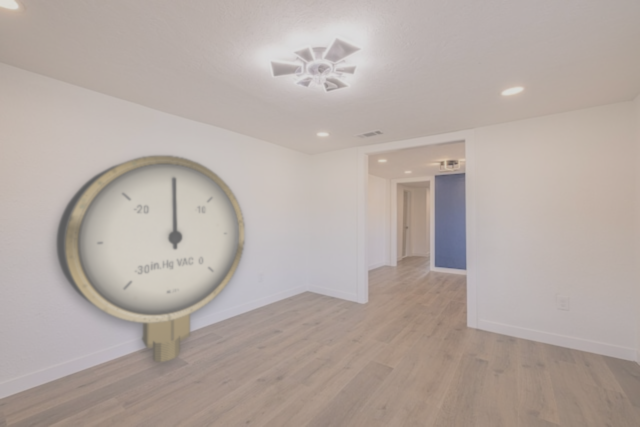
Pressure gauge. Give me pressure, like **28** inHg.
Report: **-15** inHg
